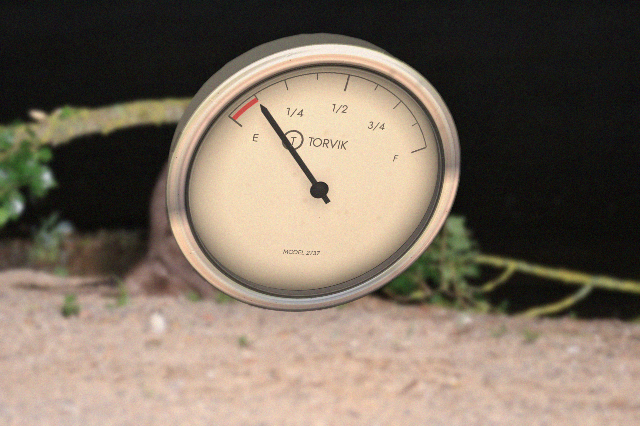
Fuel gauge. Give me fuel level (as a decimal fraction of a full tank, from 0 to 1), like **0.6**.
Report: **0.125**
